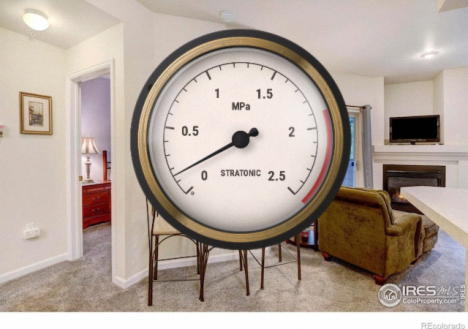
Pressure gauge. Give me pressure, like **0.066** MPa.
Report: **0.15** MPa
